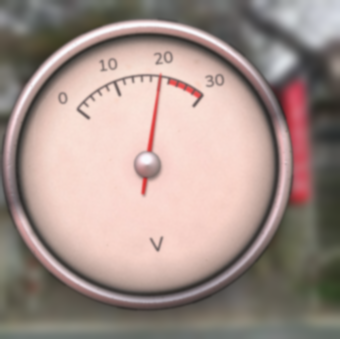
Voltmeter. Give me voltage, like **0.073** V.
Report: **20** V
